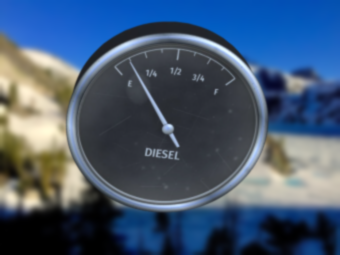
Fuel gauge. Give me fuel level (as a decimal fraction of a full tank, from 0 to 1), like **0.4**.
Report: **0.125**
